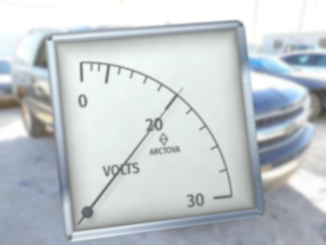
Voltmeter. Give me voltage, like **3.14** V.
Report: **20** V
